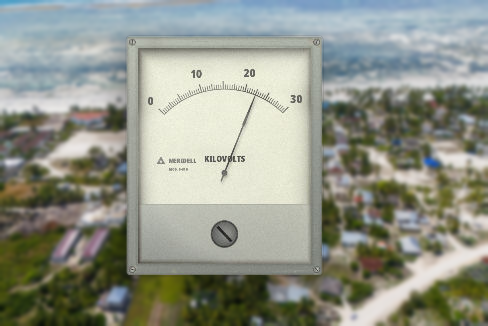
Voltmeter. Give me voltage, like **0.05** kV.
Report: **22.5** kV
